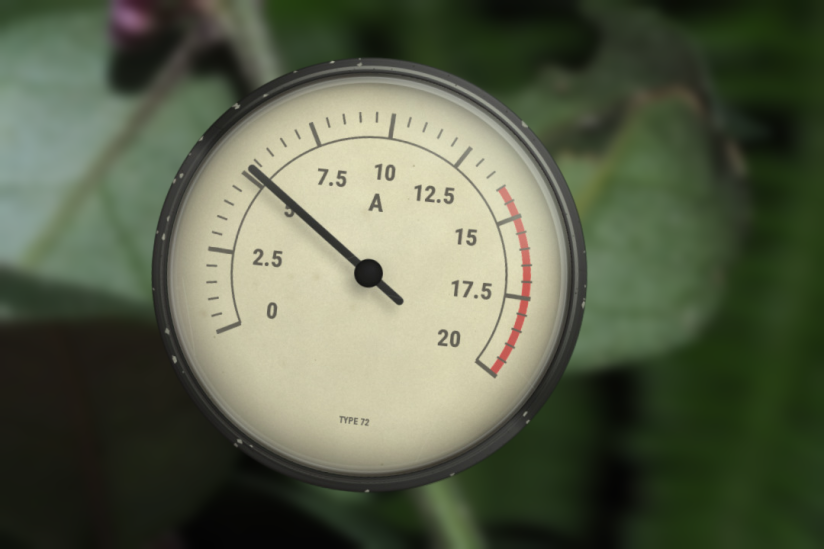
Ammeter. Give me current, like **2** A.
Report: **5.25** A
